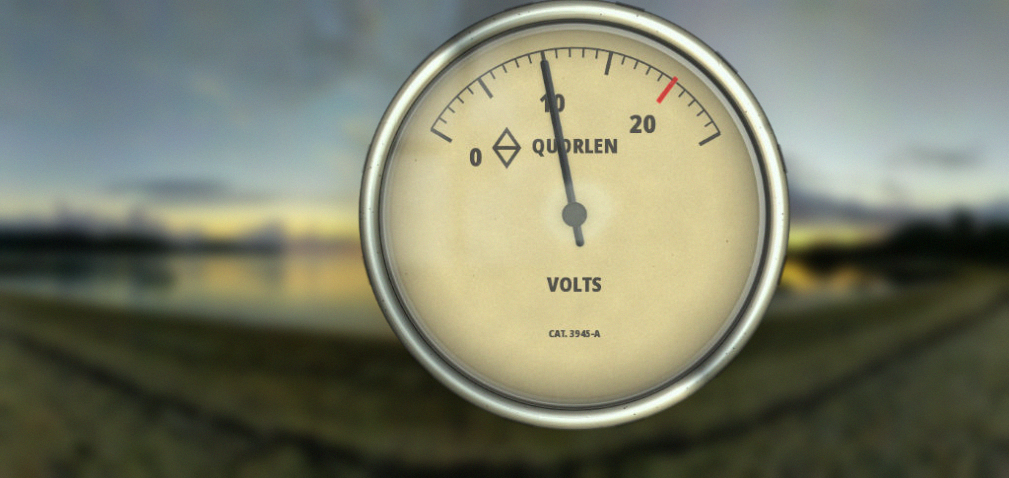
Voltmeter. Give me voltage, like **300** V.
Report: **10** V
